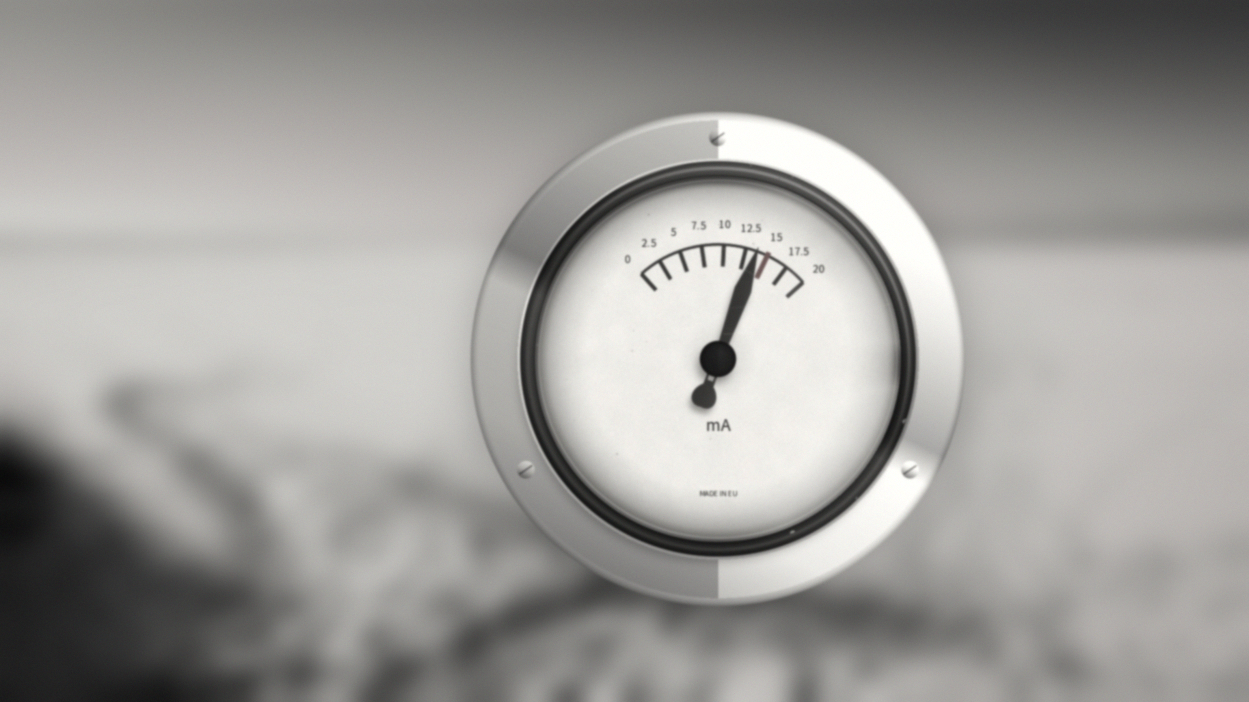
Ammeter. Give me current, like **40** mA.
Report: **13.75** mA
